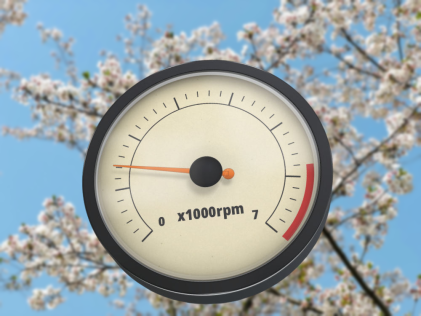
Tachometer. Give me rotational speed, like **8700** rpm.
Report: **1400** rpm
